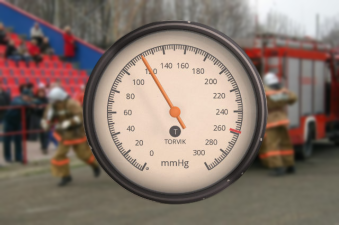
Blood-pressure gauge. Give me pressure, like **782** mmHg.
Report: **120** mmHg
